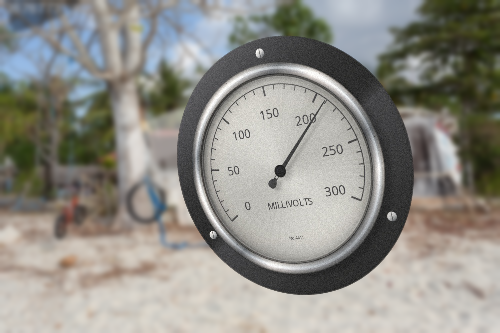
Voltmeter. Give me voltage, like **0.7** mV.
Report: **210** mV
